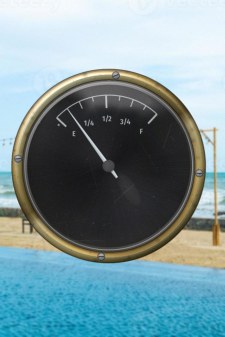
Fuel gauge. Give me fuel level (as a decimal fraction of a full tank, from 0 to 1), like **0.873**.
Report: **0.125**
